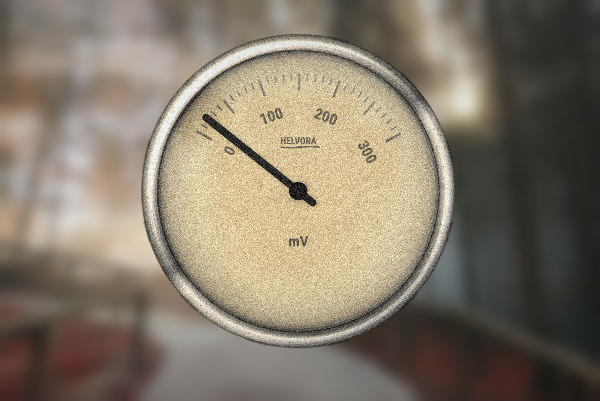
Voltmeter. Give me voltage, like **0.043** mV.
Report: **20** mV
